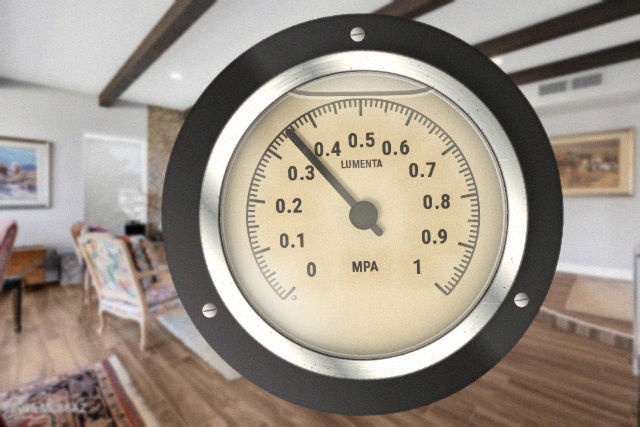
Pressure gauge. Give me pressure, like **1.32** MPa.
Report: **0.35** MPa
